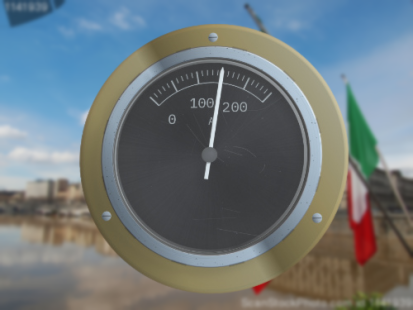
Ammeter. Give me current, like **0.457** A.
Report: **150** A
